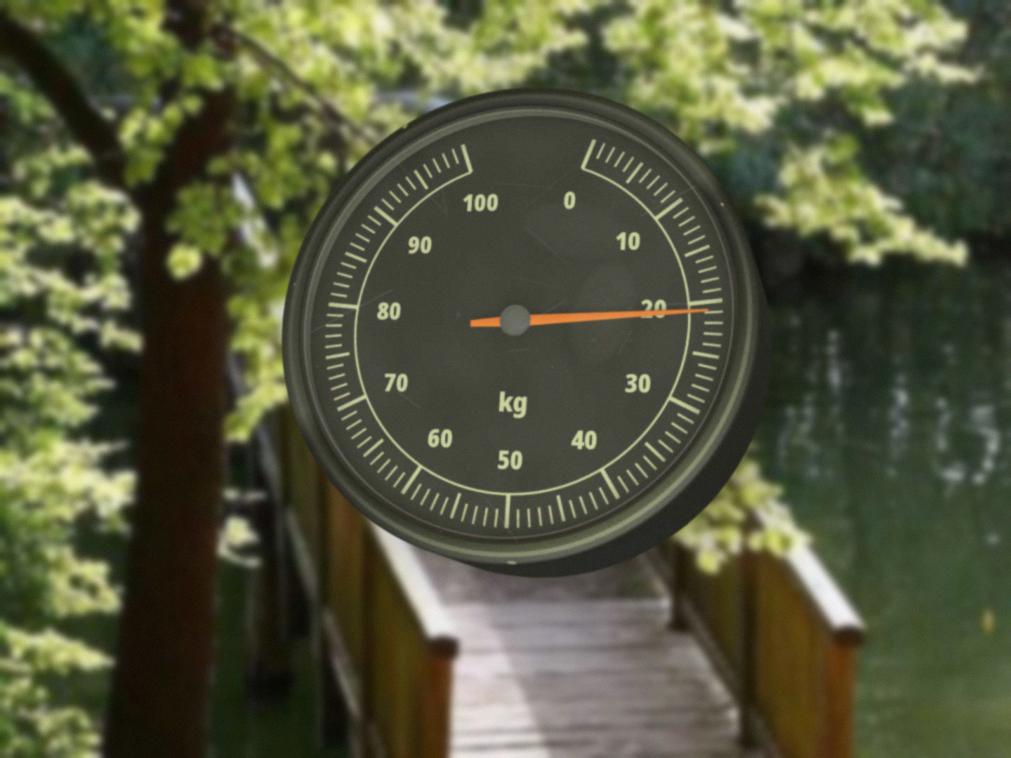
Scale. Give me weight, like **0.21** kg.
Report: **21** kg
